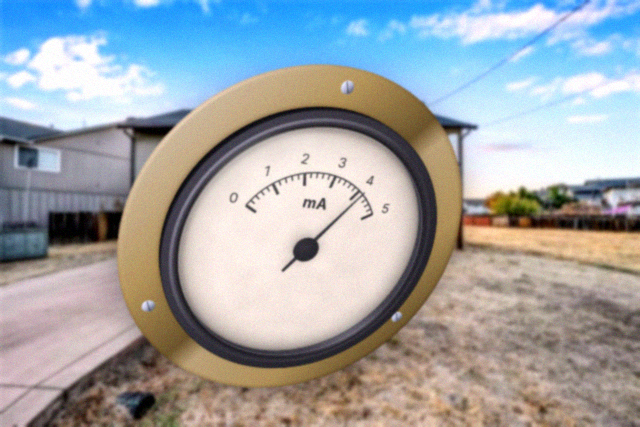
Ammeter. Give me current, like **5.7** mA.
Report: **4** mA
